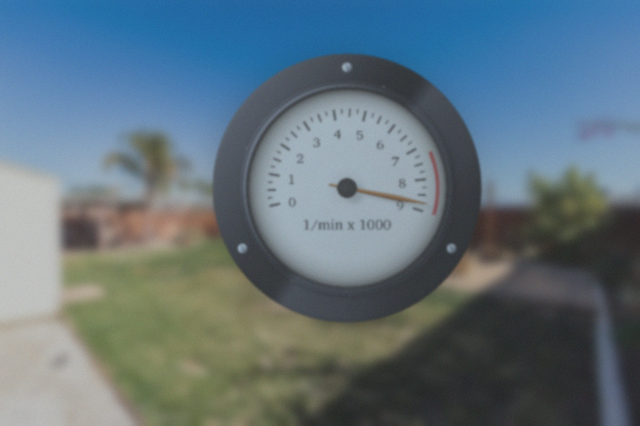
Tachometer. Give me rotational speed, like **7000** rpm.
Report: **8750** rpm
